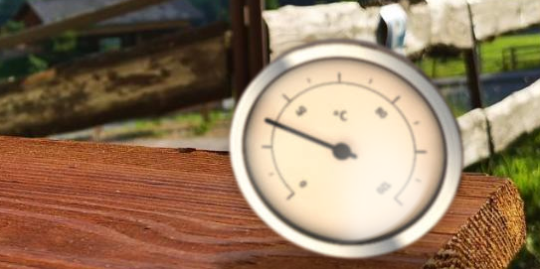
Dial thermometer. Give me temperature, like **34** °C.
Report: **30** °C
